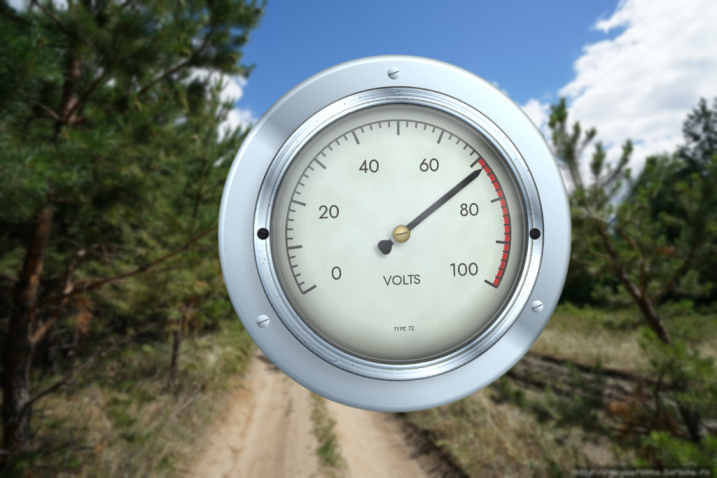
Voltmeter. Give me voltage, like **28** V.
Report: **72** V
